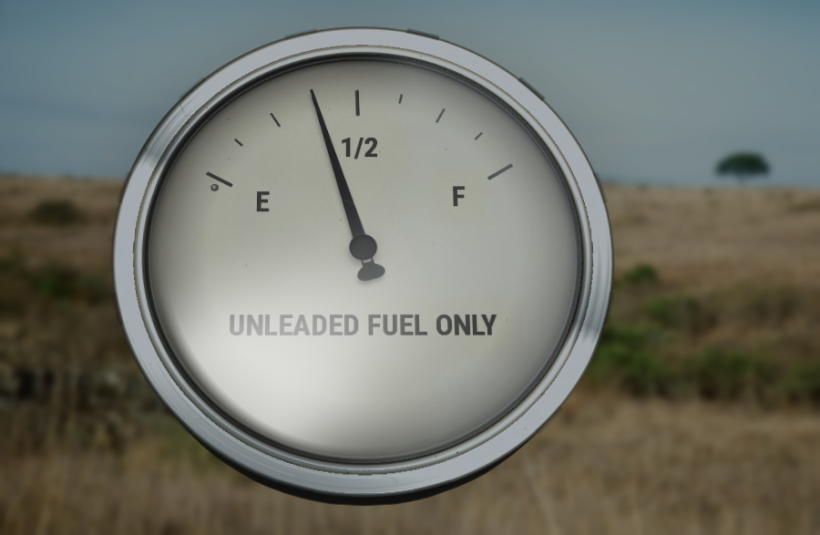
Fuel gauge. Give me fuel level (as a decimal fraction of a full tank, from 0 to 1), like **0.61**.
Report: **0.375**
